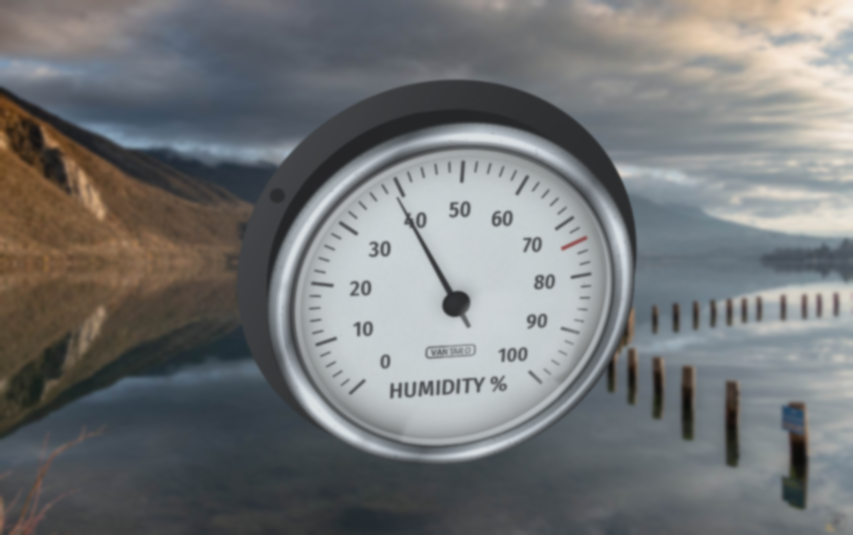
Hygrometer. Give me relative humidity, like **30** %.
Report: **39** %
